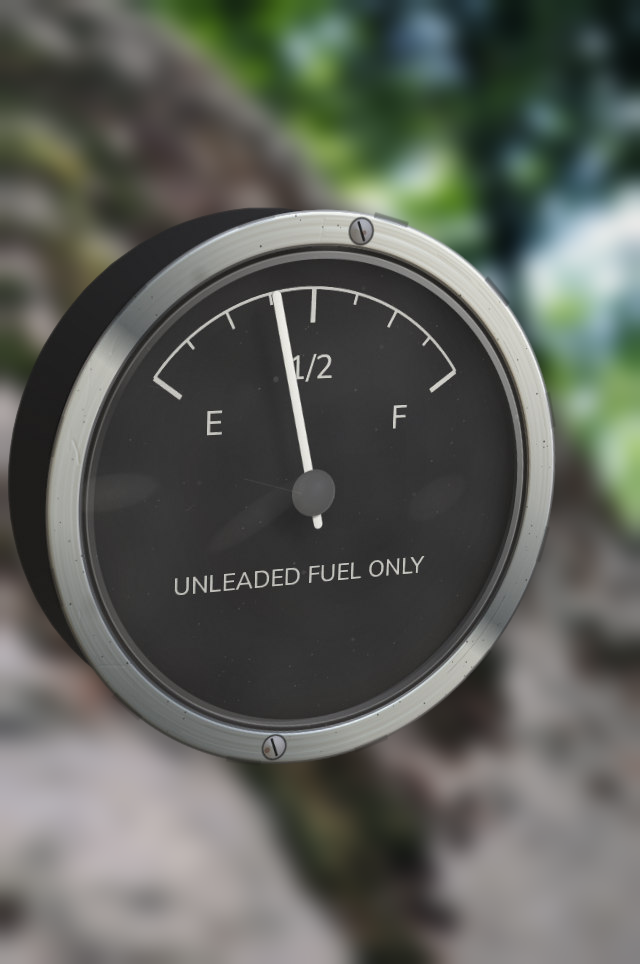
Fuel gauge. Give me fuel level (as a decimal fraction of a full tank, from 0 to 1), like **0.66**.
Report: **0.375**
